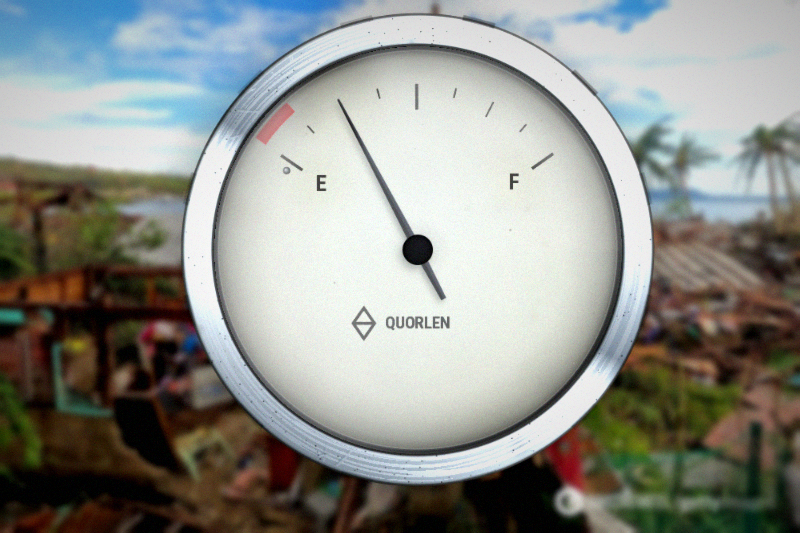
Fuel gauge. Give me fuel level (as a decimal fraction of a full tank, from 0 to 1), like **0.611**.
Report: **0.25**
